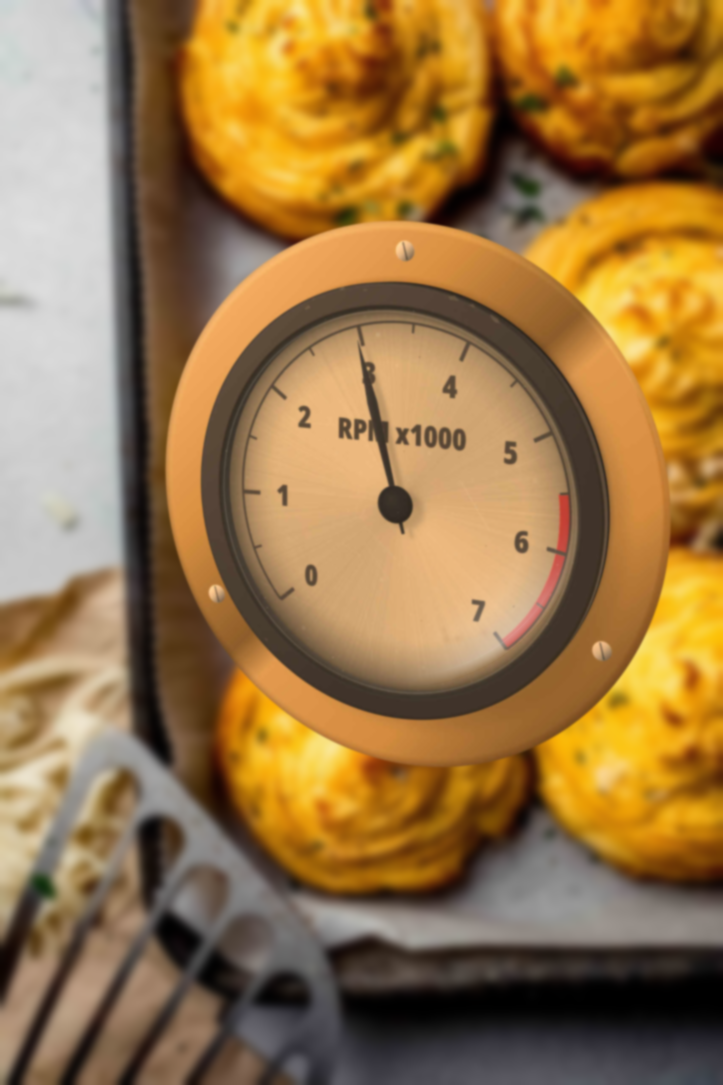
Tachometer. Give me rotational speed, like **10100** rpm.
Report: **3000** rpm
